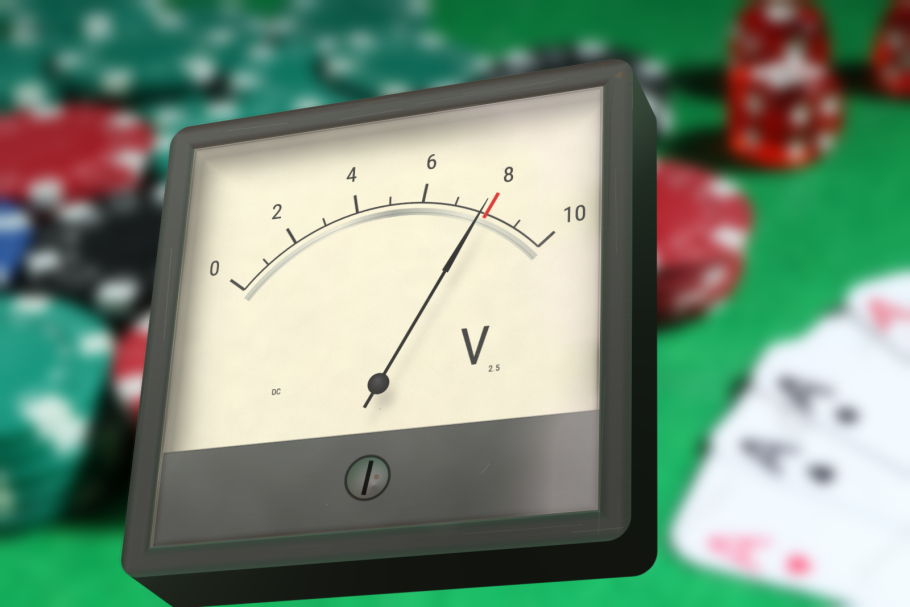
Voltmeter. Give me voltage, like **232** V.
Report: **8** V
